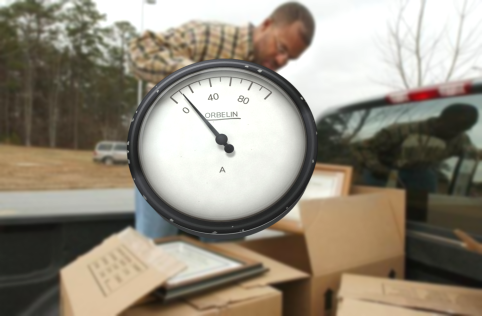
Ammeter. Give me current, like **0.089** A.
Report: **10** A
